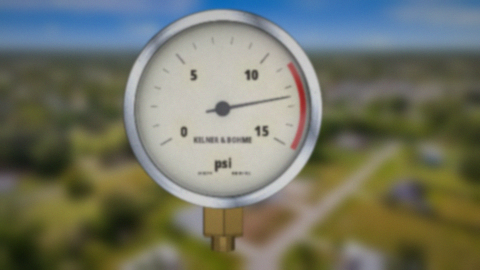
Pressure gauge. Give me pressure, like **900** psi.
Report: **12.5** psi
